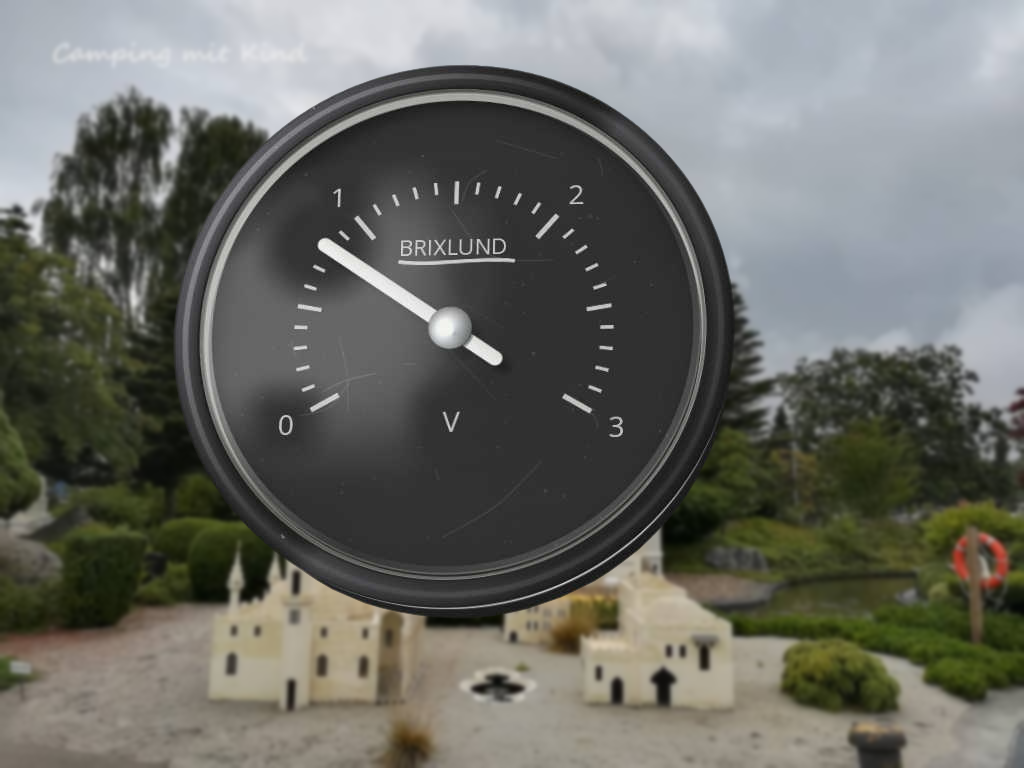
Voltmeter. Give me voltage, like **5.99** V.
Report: **0.8** V
